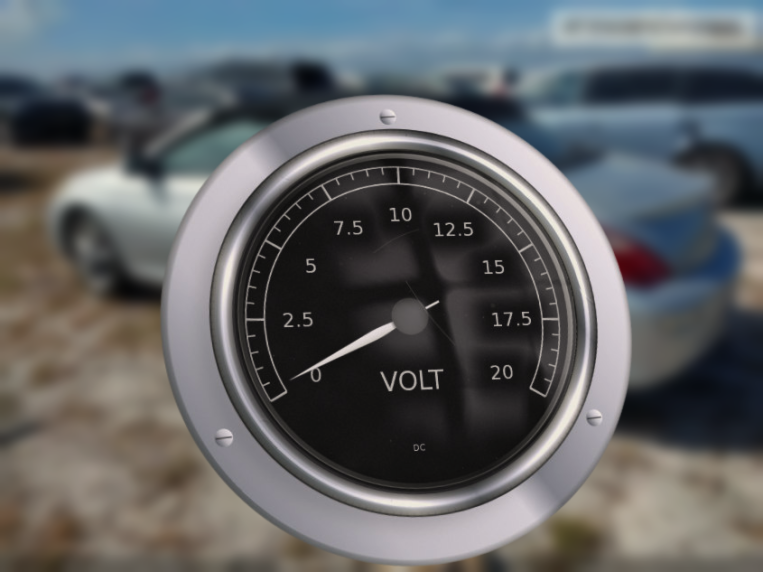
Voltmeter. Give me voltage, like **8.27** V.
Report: **0.25** V
